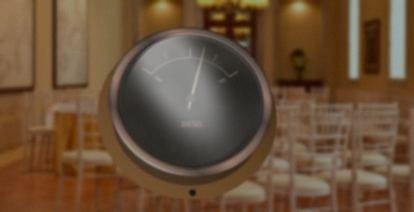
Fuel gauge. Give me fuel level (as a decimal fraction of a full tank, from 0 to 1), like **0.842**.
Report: **0.625**
